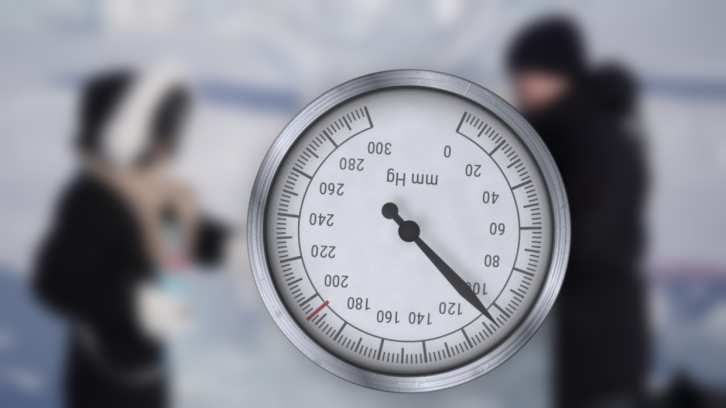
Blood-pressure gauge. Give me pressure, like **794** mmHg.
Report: **106** mmHg
